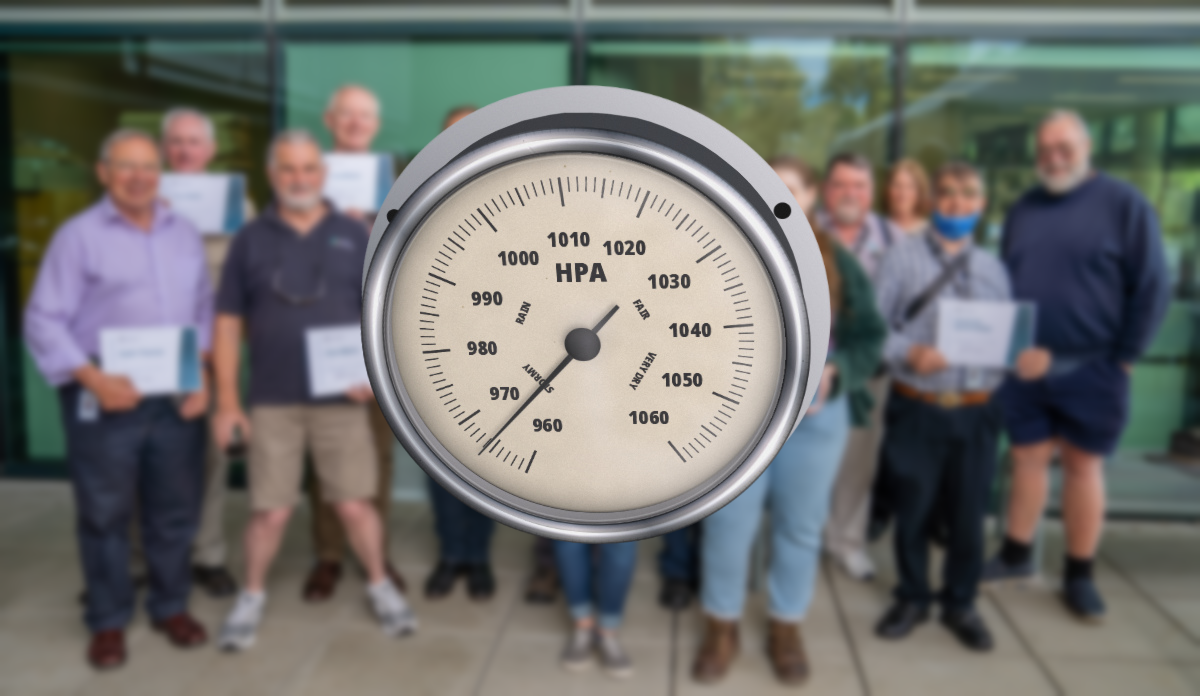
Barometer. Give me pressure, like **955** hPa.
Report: **966** hPa
